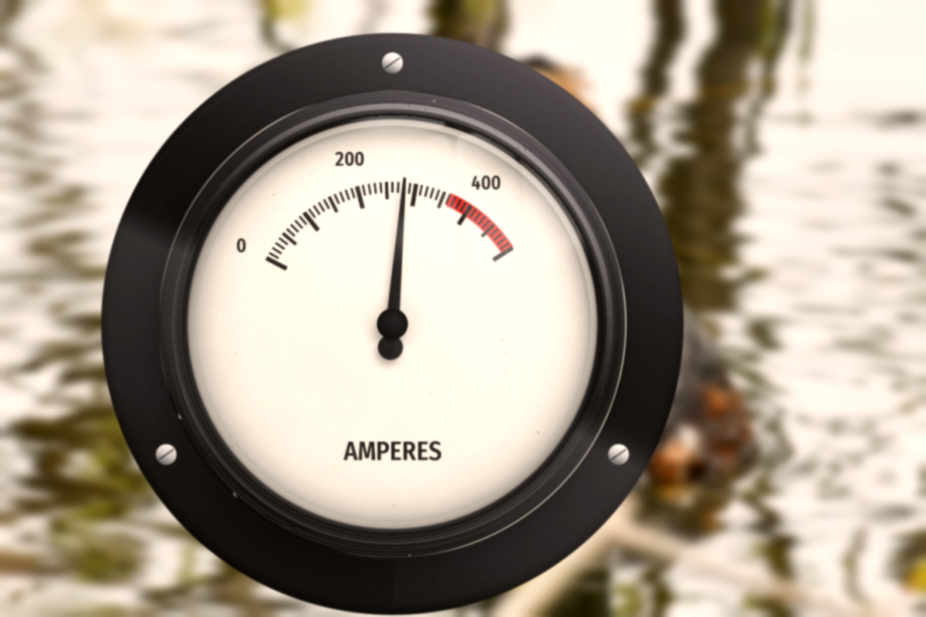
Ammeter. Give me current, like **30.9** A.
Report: **280** A
